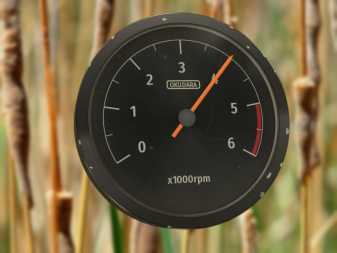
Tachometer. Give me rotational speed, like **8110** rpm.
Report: **4000** rpm
